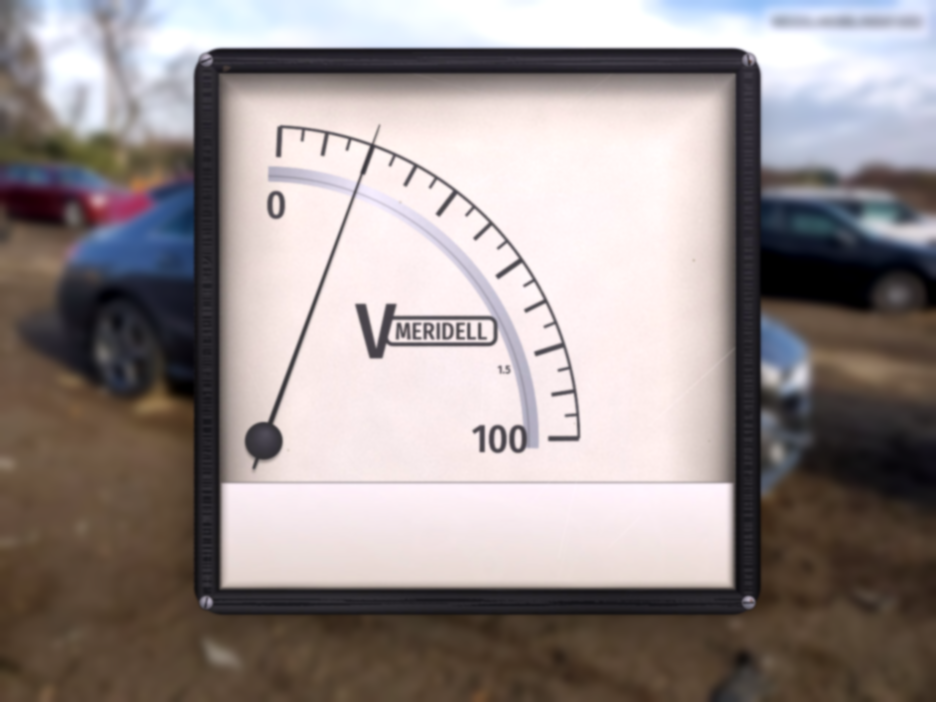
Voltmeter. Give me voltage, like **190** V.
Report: **20** V
